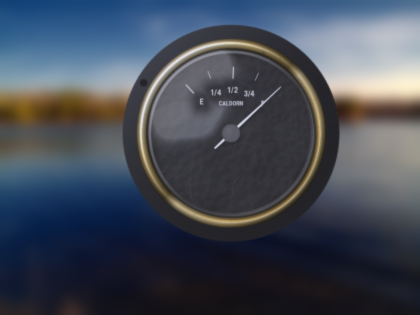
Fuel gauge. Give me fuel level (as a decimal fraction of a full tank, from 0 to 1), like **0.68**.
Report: **1**
